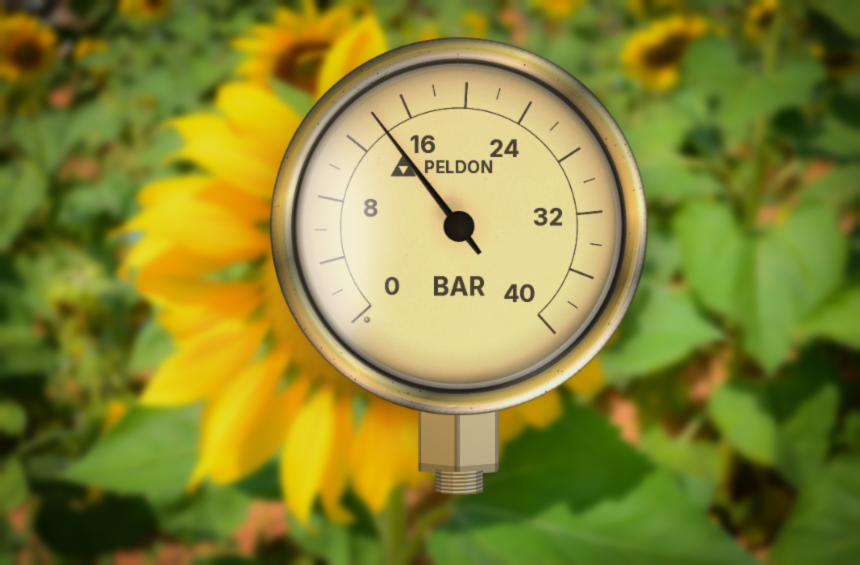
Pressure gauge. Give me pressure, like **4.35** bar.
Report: **14** bar
